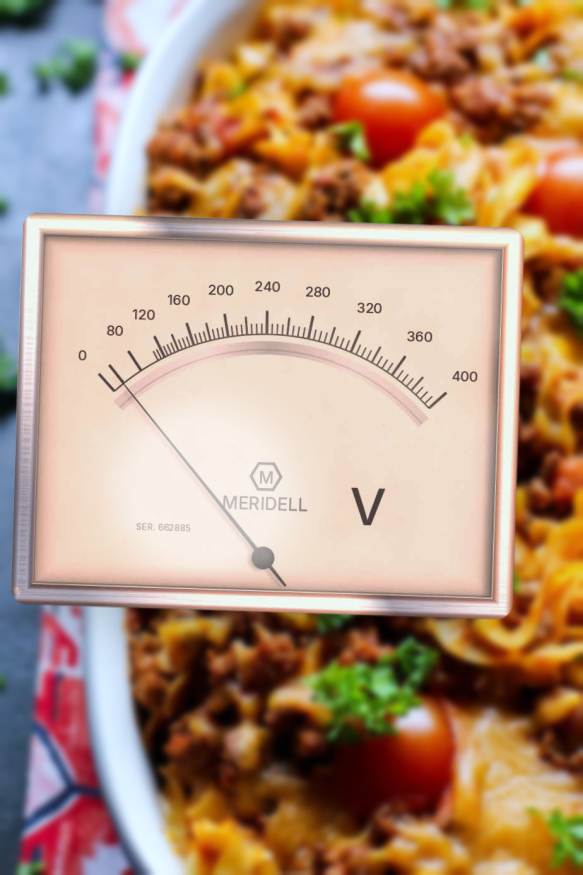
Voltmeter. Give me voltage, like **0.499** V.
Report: **40** V
